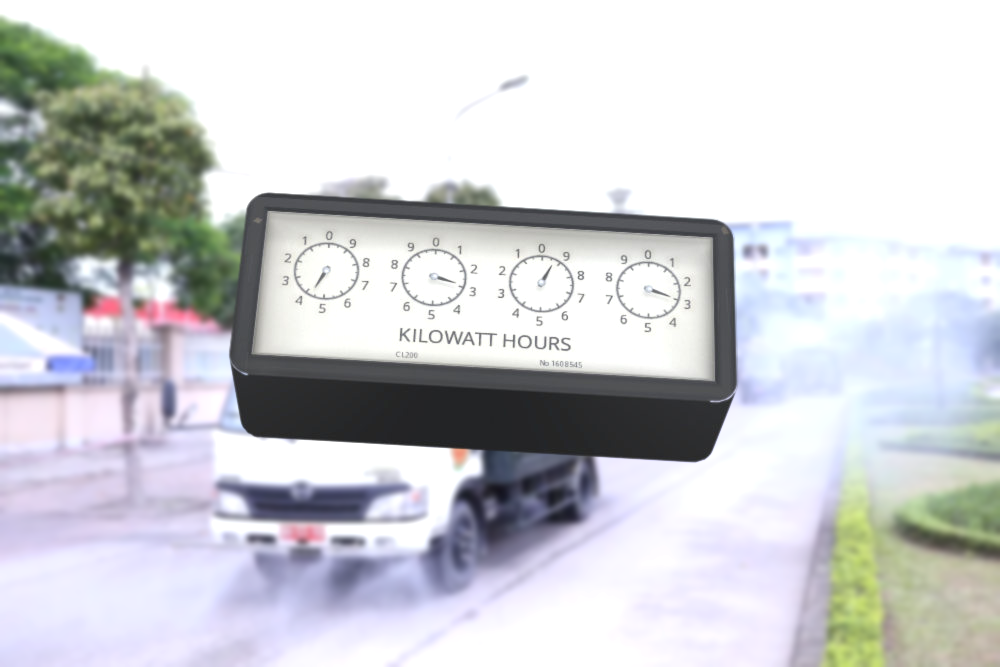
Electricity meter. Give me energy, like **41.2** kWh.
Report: **4293** kWh
